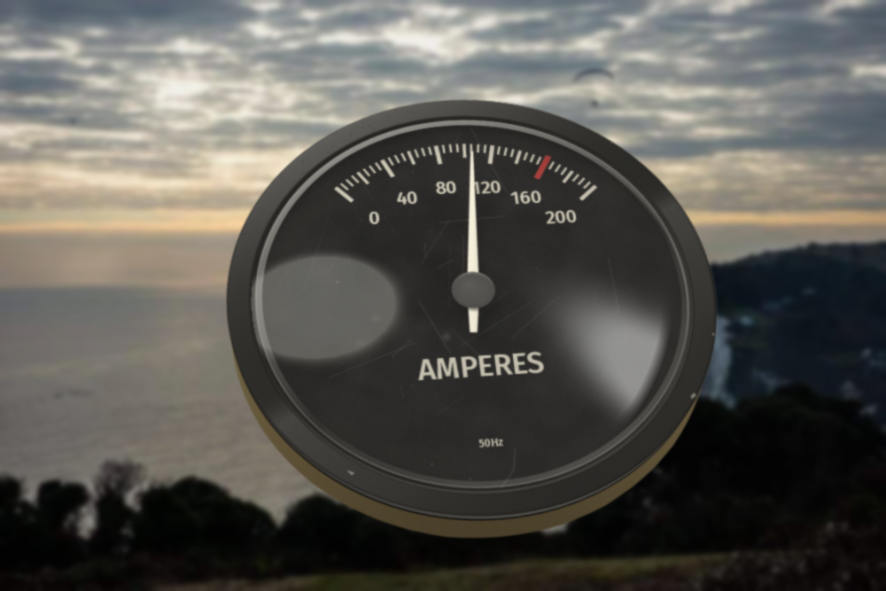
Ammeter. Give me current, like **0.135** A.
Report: **105** A
